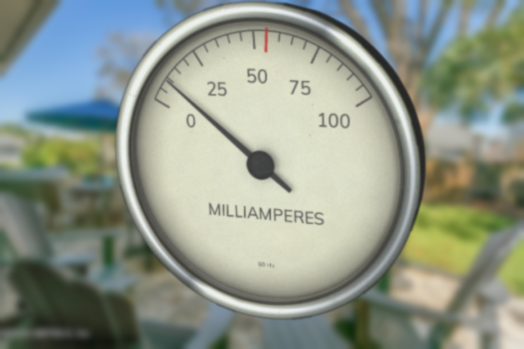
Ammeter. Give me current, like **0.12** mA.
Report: **10** mA
